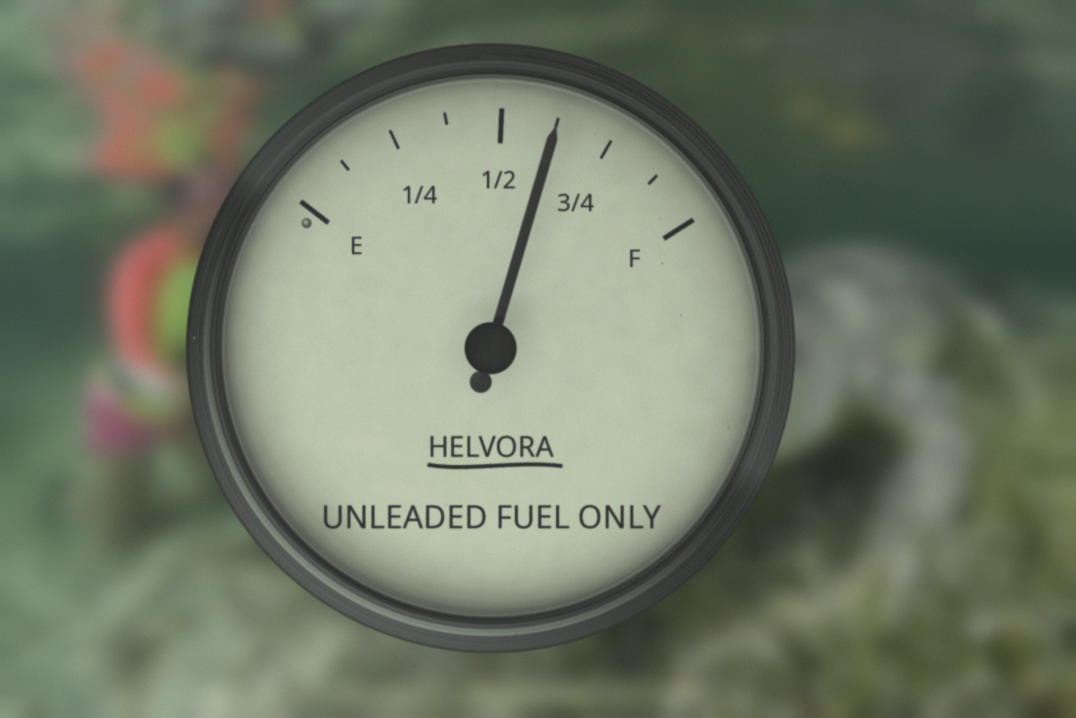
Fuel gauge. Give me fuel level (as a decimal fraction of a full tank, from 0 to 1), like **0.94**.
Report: **0.625**
